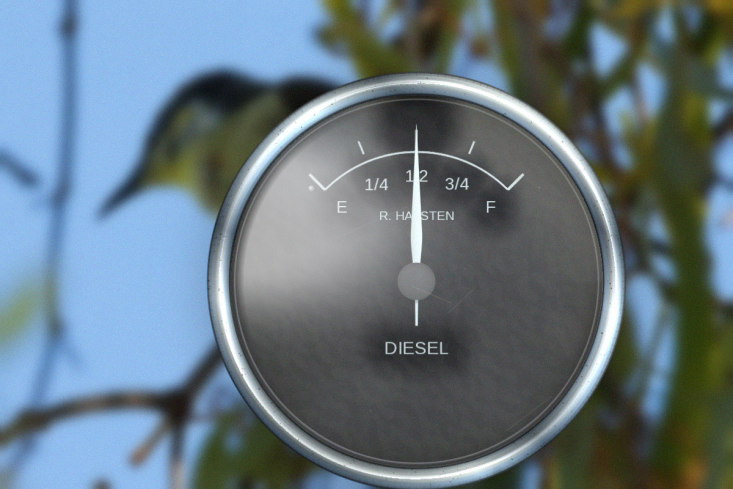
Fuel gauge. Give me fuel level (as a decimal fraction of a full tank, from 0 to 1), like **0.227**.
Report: **0.5**
